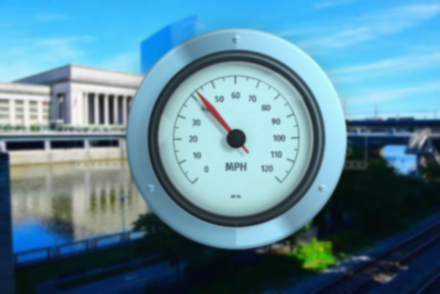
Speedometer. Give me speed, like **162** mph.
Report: **42.5** mph
